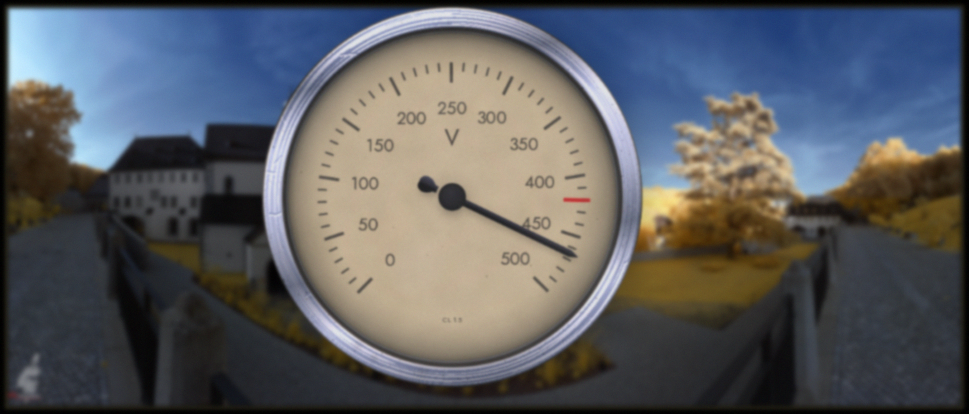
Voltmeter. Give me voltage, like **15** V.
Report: **465** V
